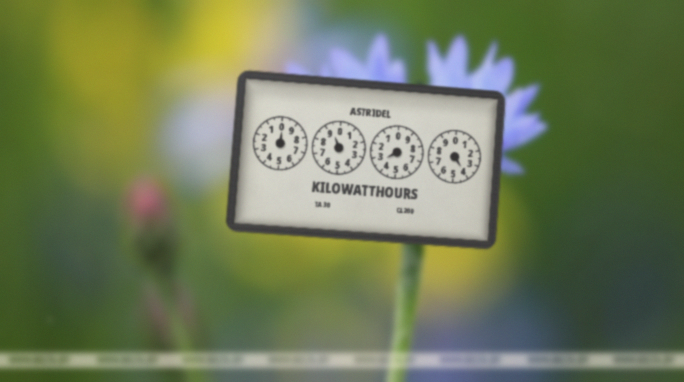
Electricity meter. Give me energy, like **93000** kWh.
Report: **9934** kWh
